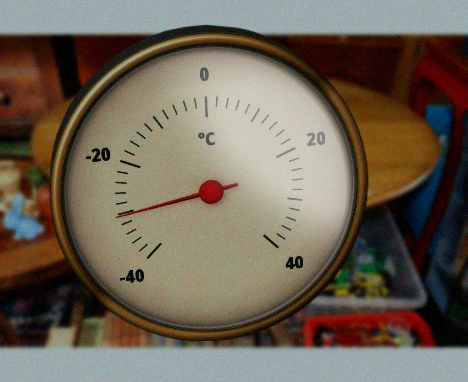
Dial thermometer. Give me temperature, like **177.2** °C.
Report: **-30** °C
